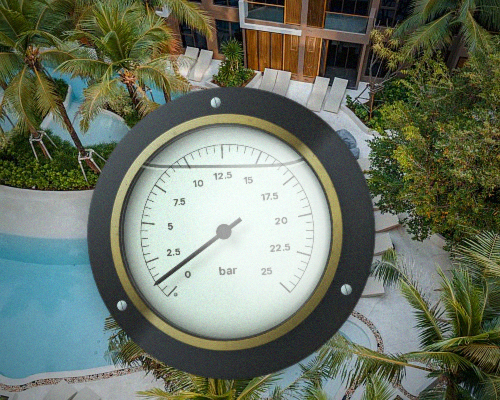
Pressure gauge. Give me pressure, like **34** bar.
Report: **1** bar
